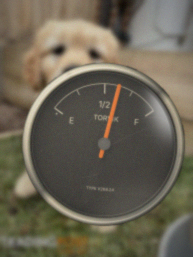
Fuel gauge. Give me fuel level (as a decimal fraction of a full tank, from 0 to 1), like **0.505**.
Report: **0.625**
